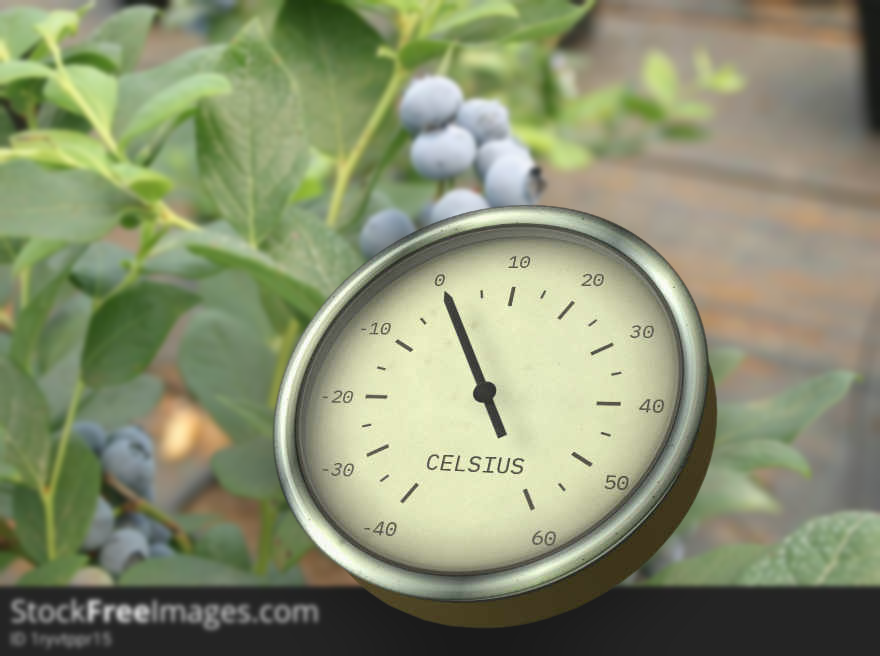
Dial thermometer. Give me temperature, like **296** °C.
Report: **0** °C
